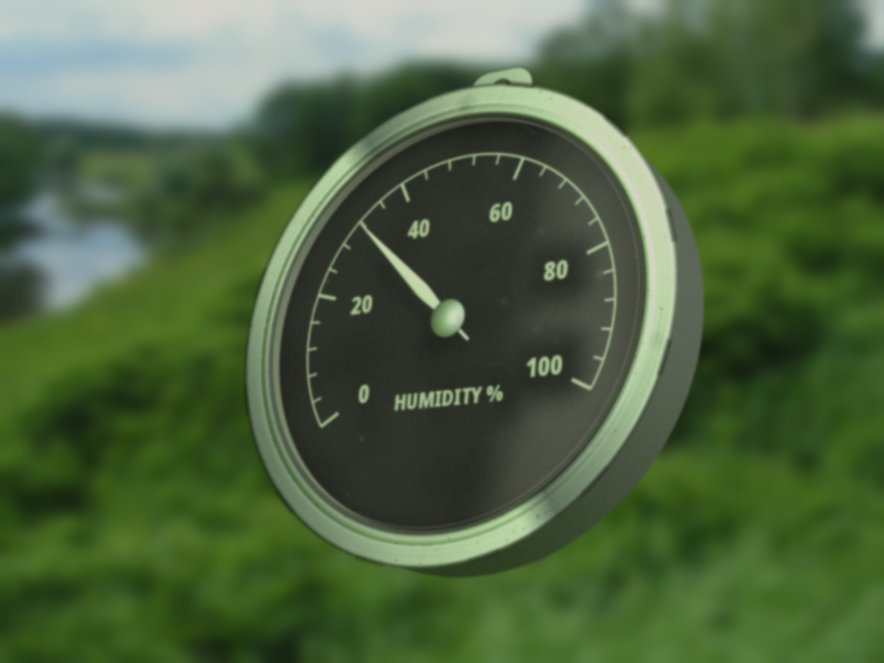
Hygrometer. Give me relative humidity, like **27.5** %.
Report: **32** %
